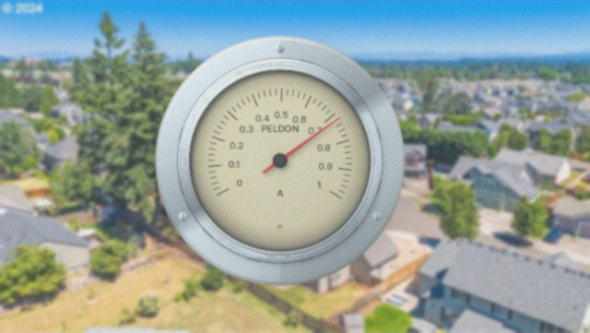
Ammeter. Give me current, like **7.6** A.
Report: **0.72** A
